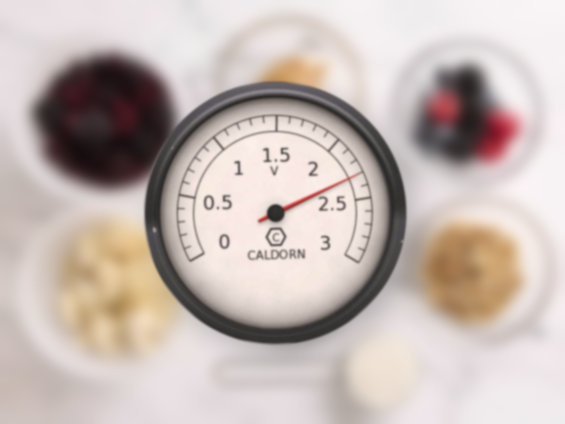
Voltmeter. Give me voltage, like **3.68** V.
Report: **2.3** V
